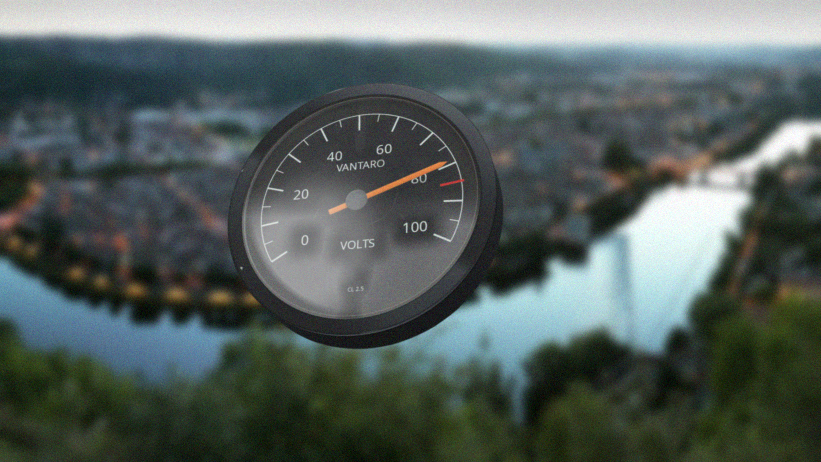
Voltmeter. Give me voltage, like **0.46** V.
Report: **80** V
